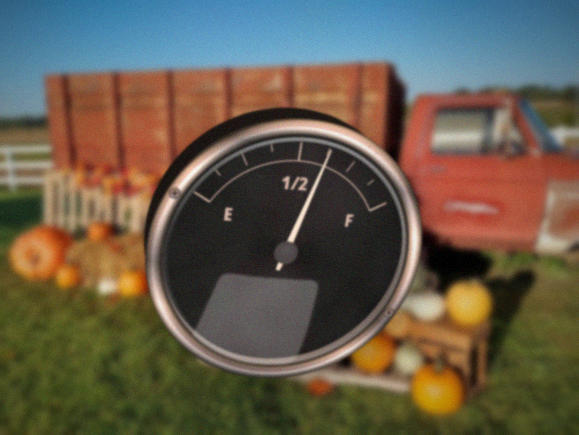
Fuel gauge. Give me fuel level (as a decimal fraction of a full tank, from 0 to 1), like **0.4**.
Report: **0.625**
